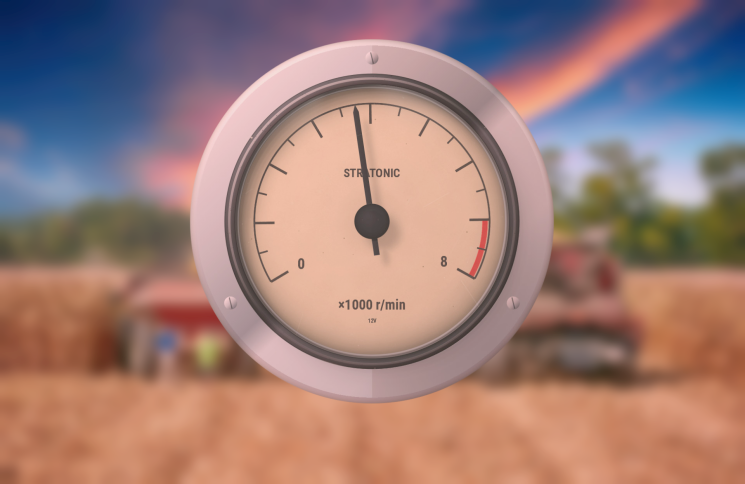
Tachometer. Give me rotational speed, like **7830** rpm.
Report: **3750** rpm
